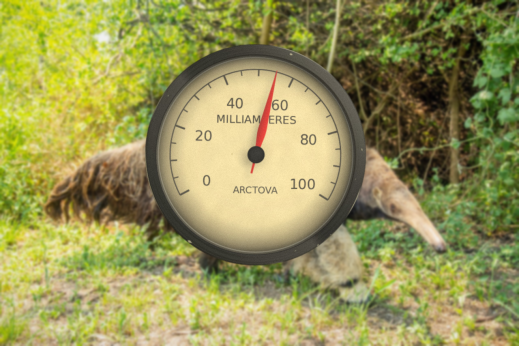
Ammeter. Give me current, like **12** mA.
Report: **55** mA
